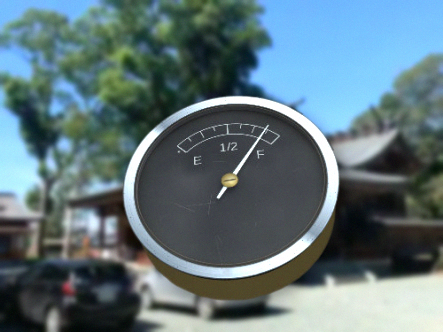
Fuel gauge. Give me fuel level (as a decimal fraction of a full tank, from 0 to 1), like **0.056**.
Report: **0.875**
